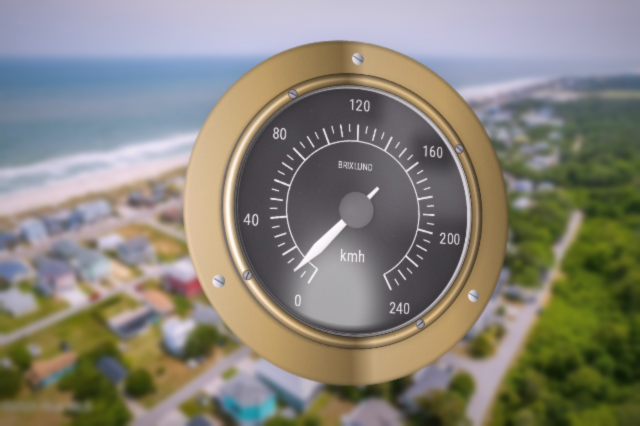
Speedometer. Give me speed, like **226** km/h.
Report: **10** km/h
